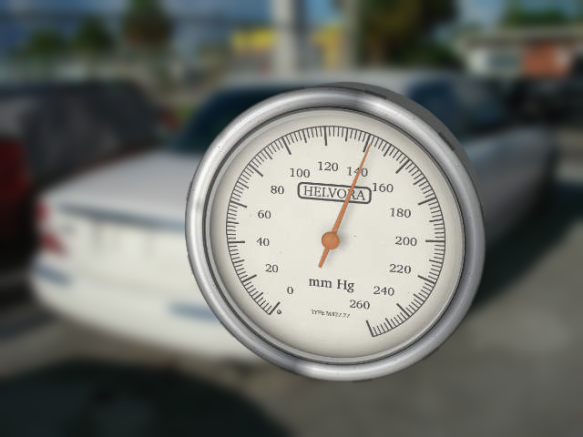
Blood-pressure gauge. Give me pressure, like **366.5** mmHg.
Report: **142** mmHg
